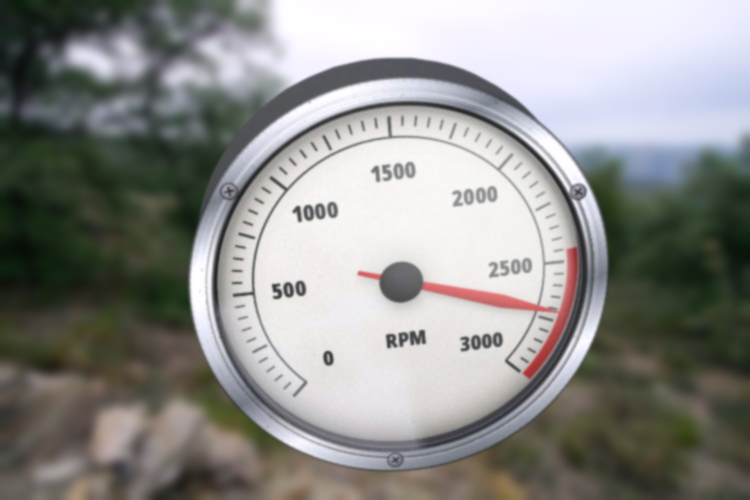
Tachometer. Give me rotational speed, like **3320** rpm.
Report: **2700** rpm
